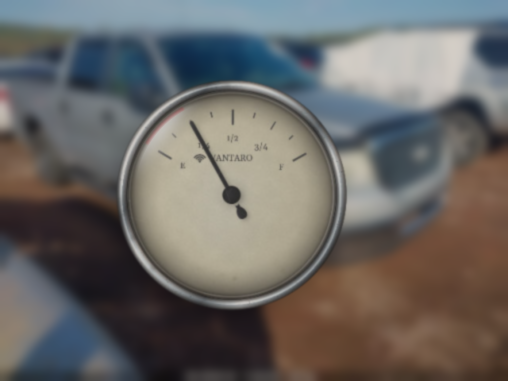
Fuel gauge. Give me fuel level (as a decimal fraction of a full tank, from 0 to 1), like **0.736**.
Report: **0.25**
